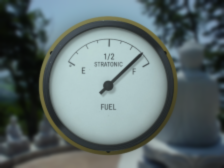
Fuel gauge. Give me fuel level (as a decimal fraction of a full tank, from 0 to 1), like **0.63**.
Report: **0.875**
